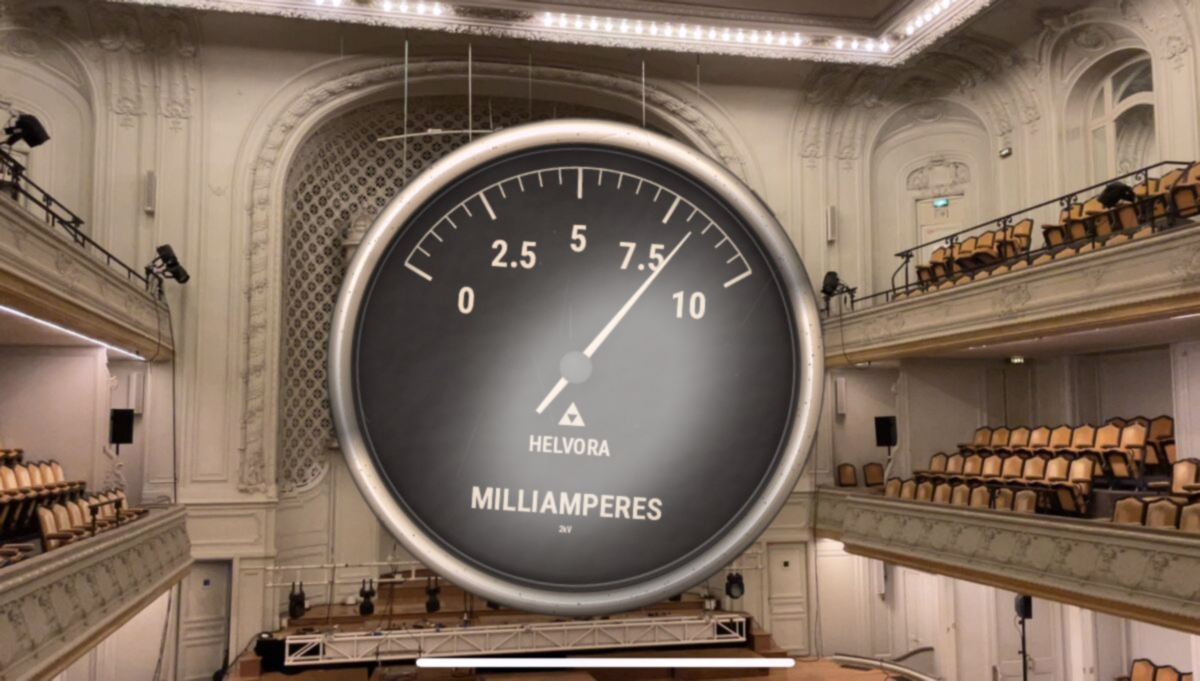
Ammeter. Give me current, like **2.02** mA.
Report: **8.25** mA
